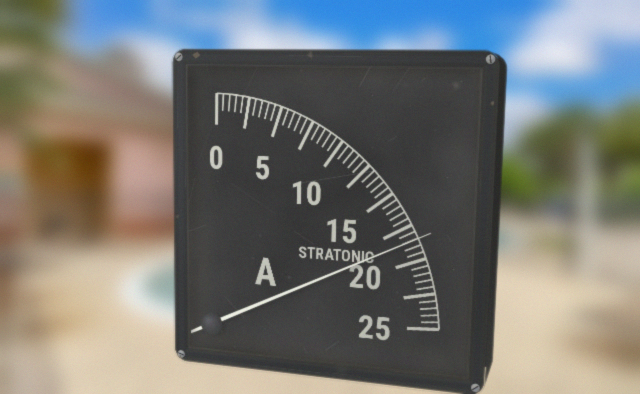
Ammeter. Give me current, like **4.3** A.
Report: **18.5** A
